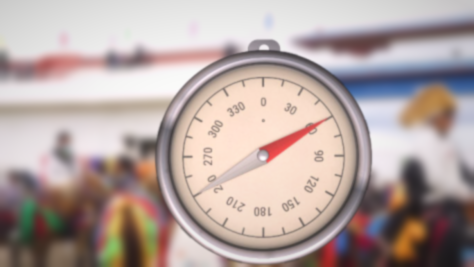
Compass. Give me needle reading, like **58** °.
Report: **60** °
